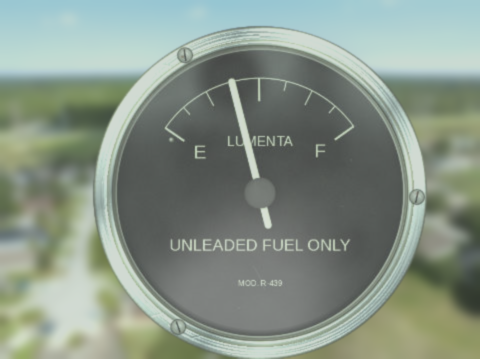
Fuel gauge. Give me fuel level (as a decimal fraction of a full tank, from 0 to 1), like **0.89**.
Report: **0.375**
